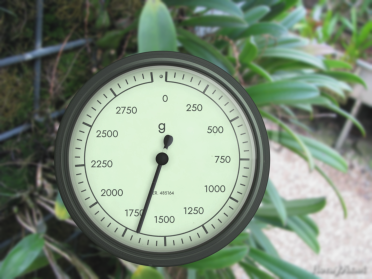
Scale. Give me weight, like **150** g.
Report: **1675** g
